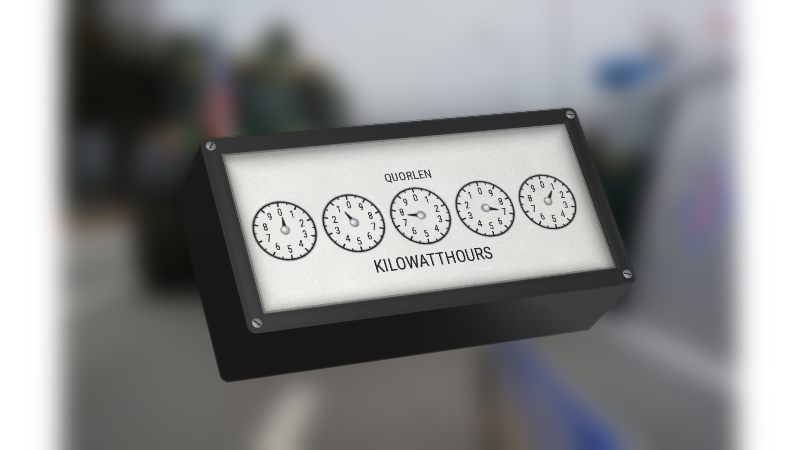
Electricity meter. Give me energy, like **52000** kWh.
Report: **771** kWh
